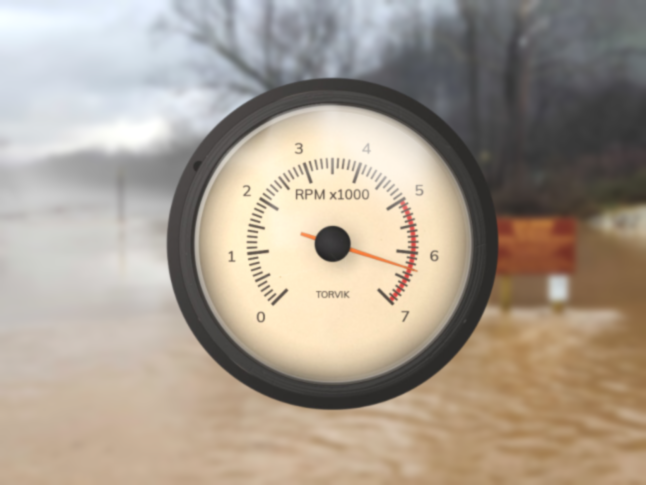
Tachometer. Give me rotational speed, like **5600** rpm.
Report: **6300** rpm
